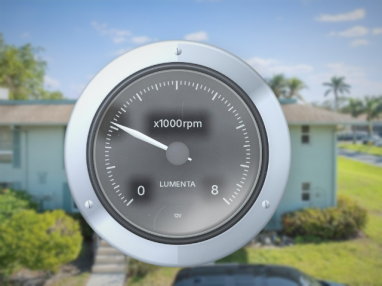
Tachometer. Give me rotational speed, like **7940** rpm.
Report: **2100** rpm
